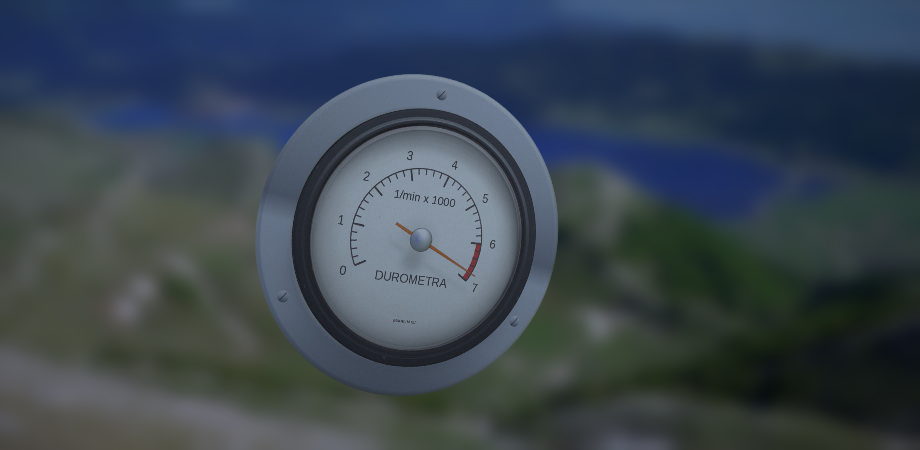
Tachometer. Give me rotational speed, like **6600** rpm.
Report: **6800** rpm
